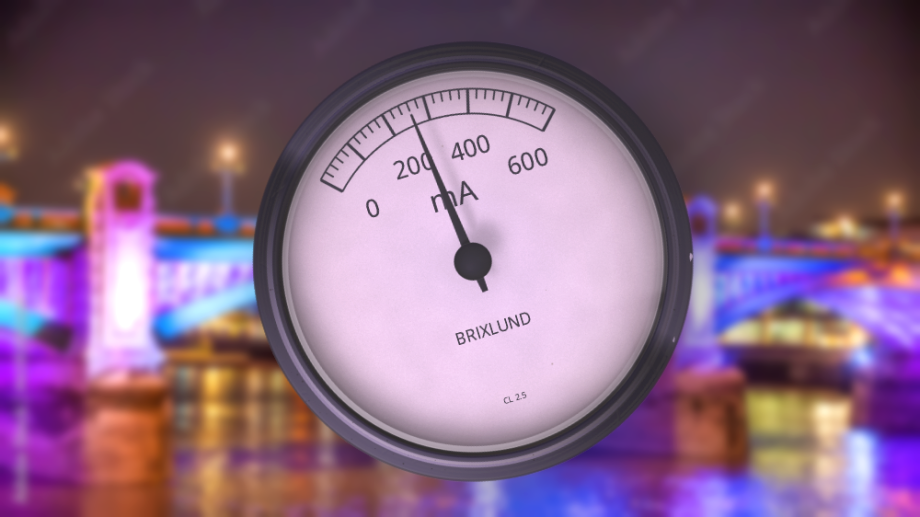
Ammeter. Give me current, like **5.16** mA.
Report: **260** mA
